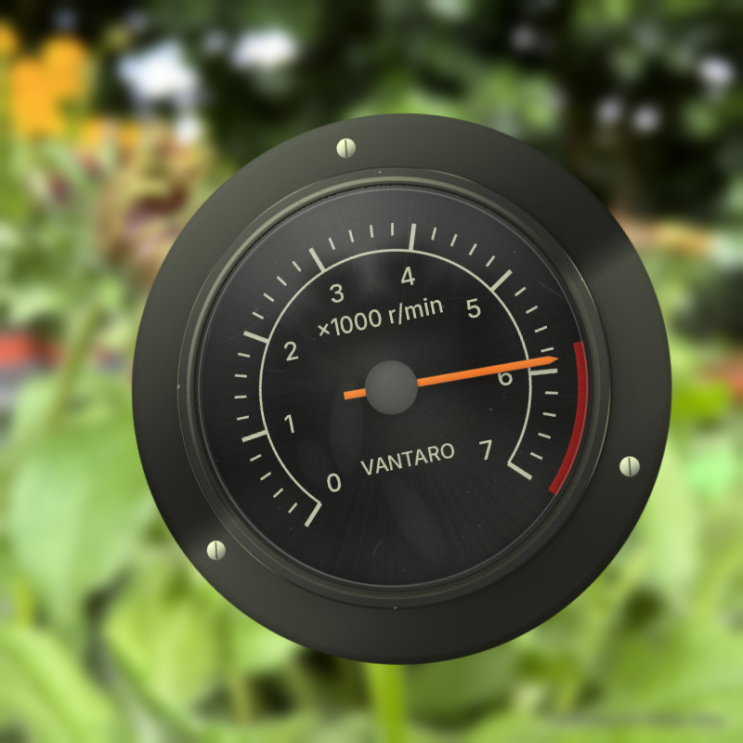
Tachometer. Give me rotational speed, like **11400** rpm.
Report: **5900** rpm
